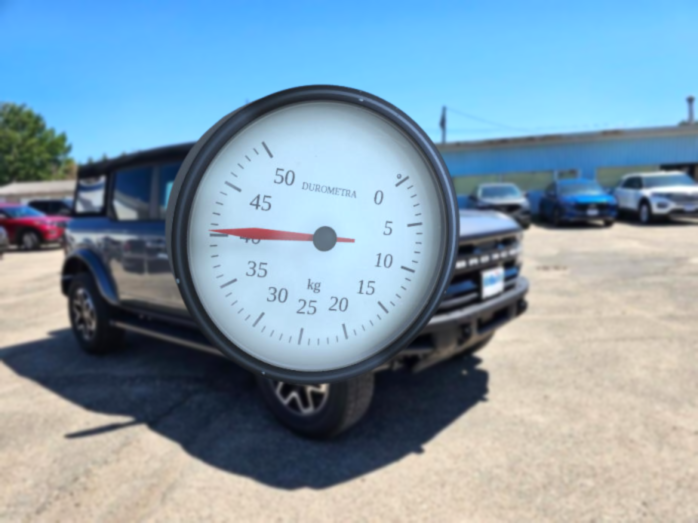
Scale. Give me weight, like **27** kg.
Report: **40.5** kg
